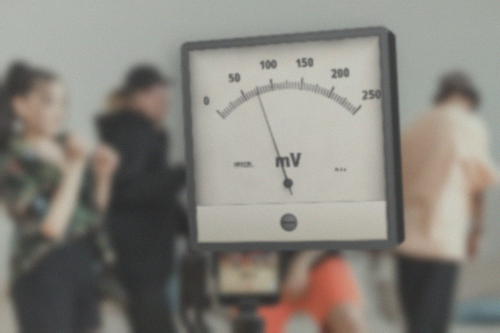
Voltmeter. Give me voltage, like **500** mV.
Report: **75** mV
